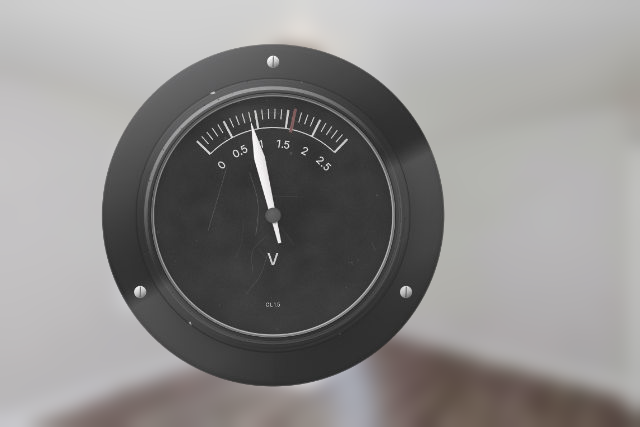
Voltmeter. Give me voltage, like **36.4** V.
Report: **0.9** V
